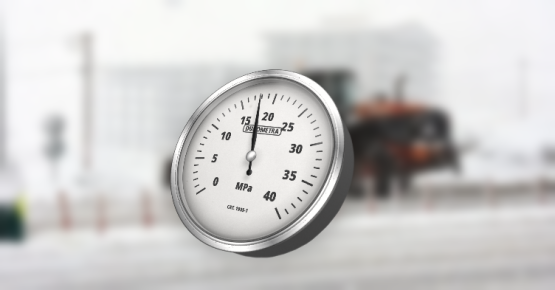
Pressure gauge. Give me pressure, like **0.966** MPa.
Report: **18** MPa
